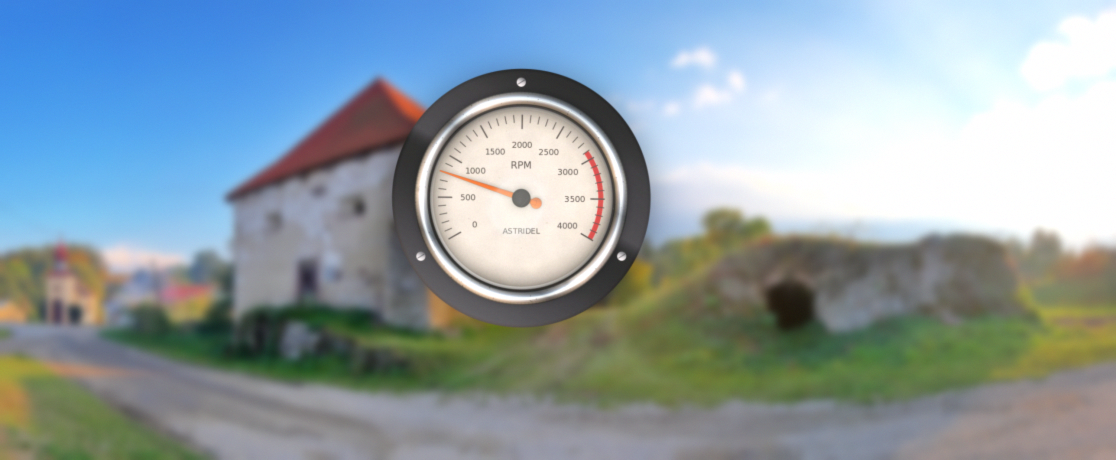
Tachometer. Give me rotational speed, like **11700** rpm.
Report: **800** rpm
